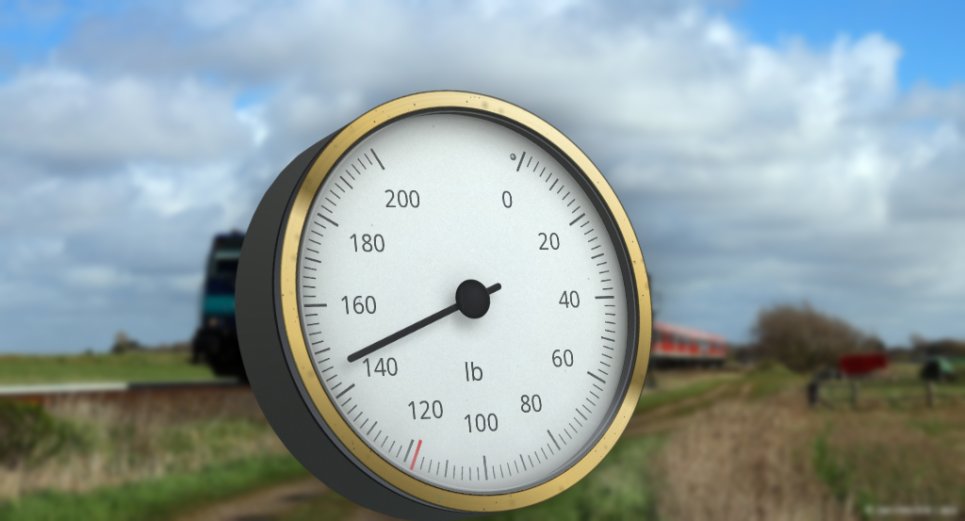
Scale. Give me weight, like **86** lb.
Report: **146** lb
